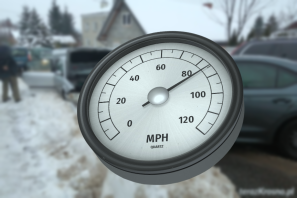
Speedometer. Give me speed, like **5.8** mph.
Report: **85** mph
